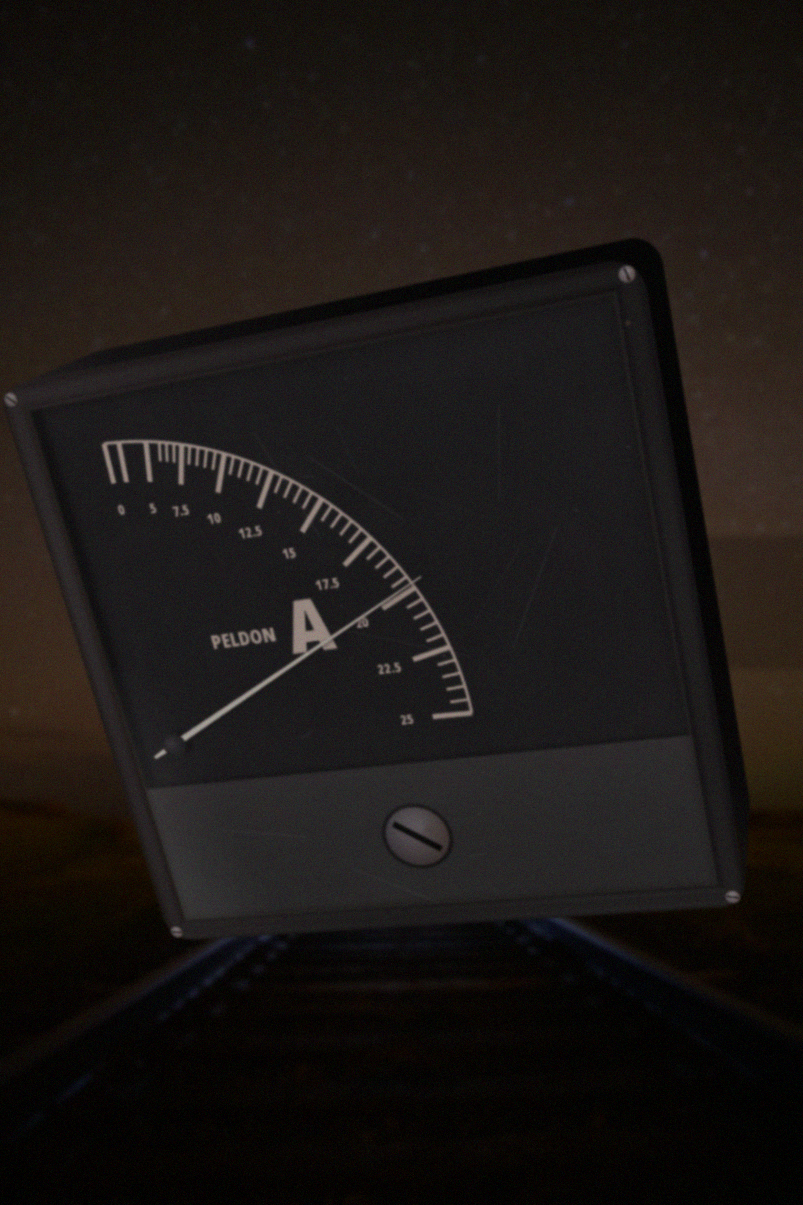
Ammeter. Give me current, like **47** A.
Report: **19.75** A
